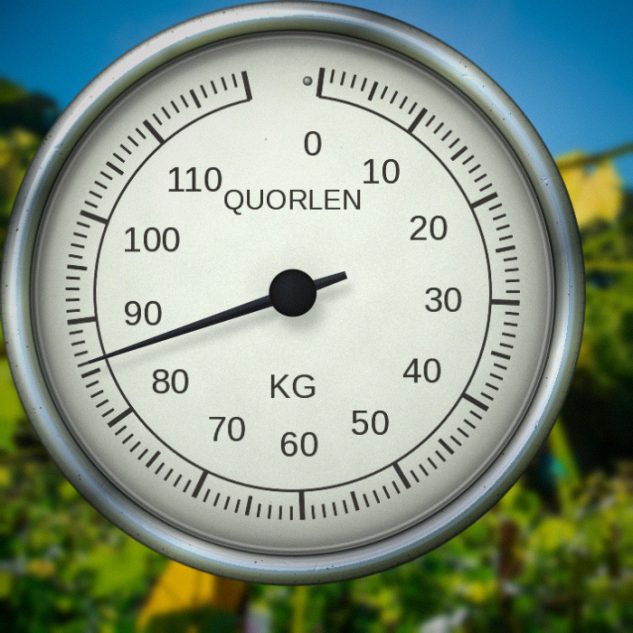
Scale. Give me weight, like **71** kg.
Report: **86** kg
